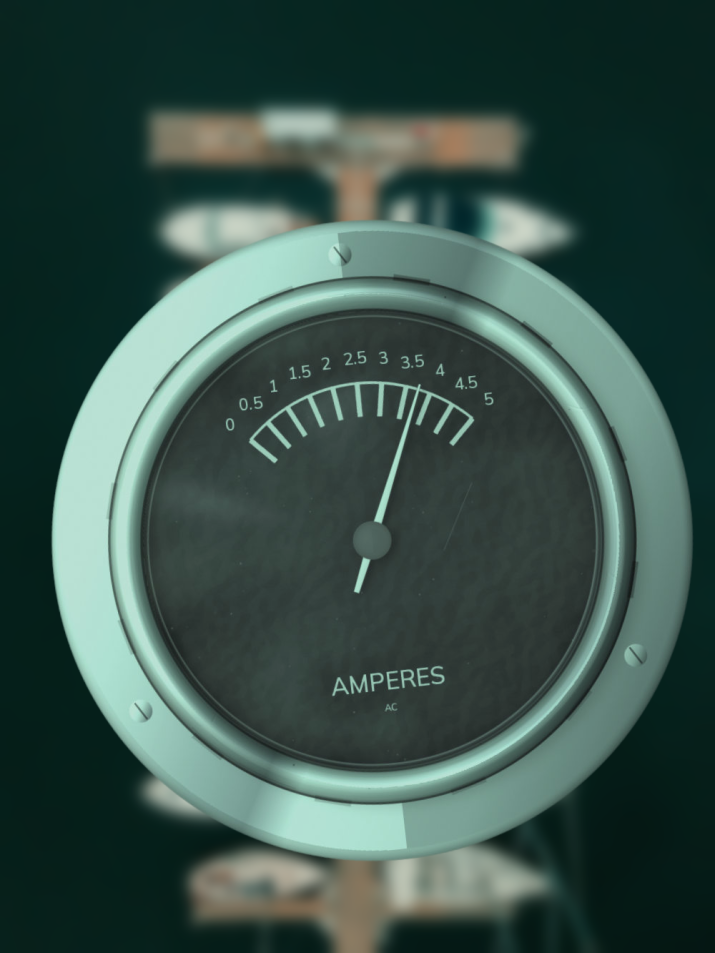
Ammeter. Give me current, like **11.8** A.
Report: **3.75** A
